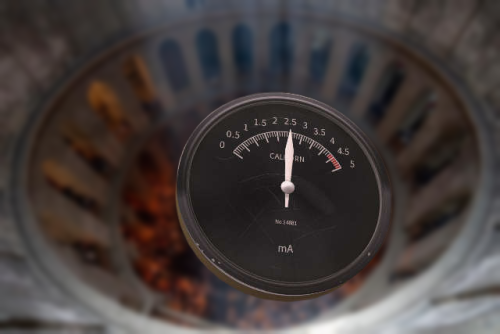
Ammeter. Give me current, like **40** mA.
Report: **2.5** mA
